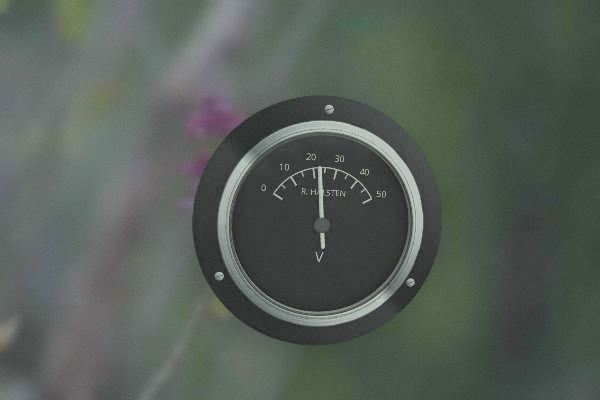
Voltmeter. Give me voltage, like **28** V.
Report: **22.5** V
